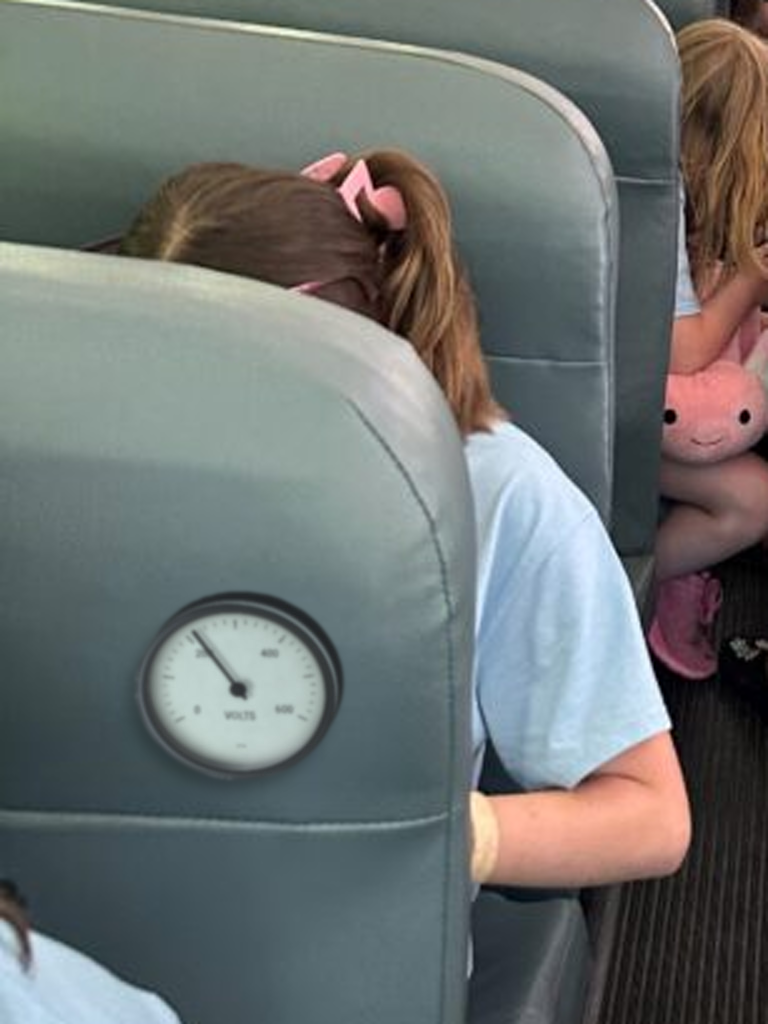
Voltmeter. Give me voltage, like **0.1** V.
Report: **220** V
